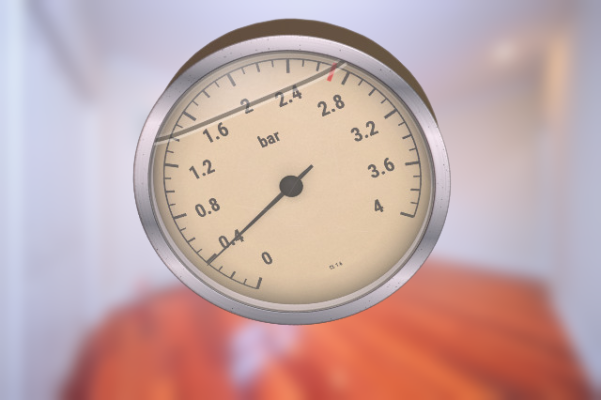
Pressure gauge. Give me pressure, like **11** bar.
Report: **0.4** bar
